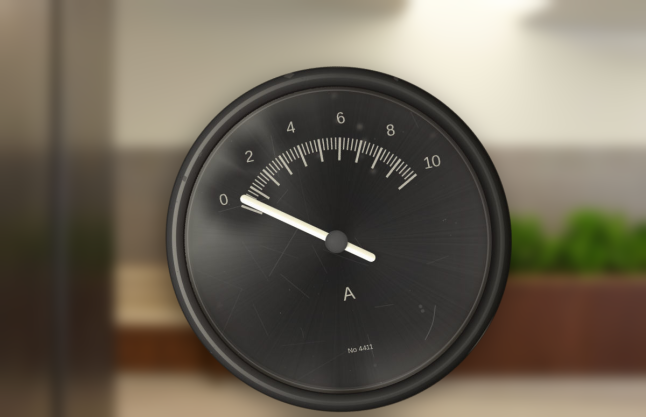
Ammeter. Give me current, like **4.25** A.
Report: **0.4** A
